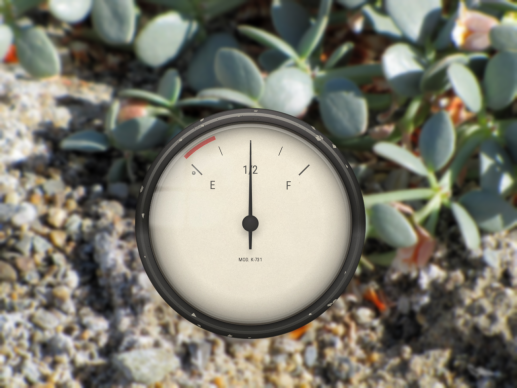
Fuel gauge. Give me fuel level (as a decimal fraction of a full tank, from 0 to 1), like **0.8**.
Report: **0.5**
